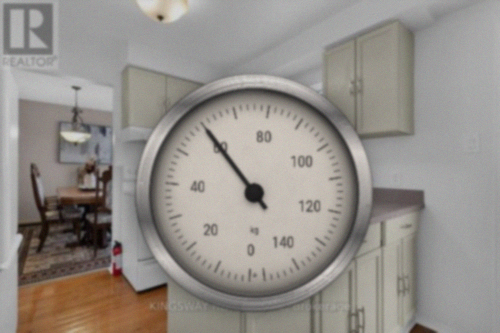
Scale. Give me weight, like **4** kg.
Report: **60** kg
